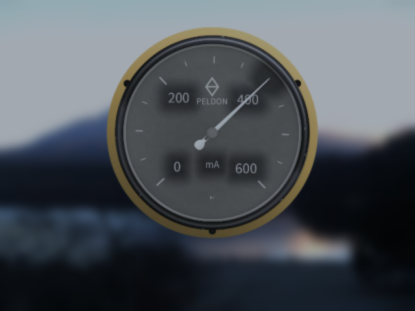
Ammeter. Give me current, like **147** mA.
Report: **400** mA
